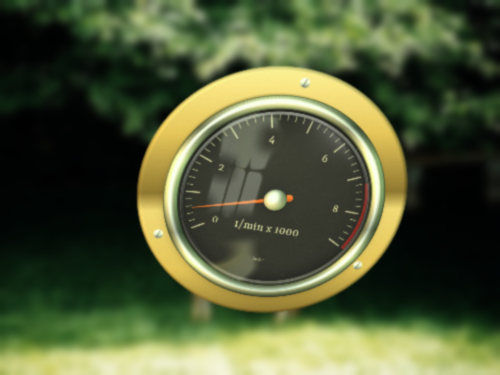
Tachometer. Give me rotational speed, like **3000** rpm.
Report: **600** rpm
